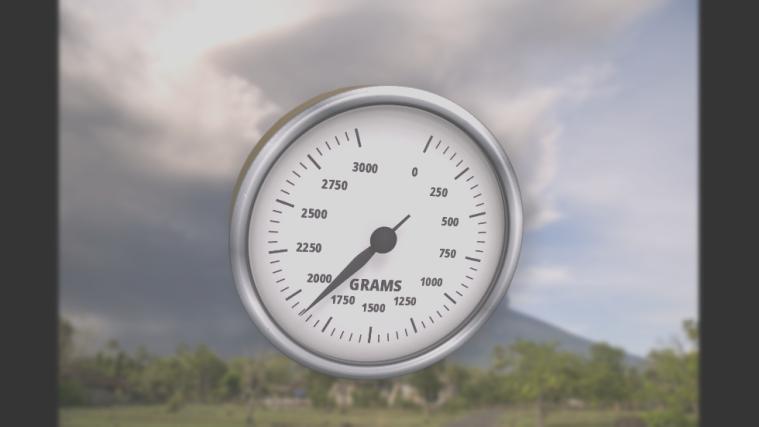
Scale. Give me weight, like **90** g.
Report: **1900** g
